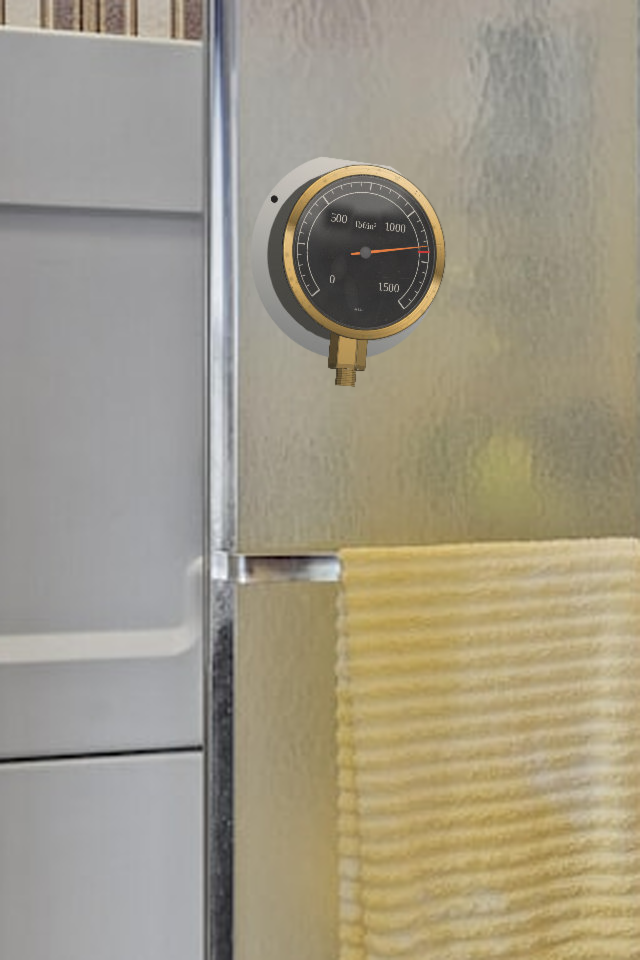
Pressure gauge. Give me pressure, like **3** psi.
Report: **1175** psi
